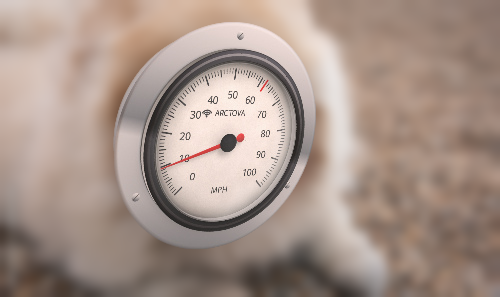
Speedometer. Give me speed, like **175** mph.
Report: **10** mph
